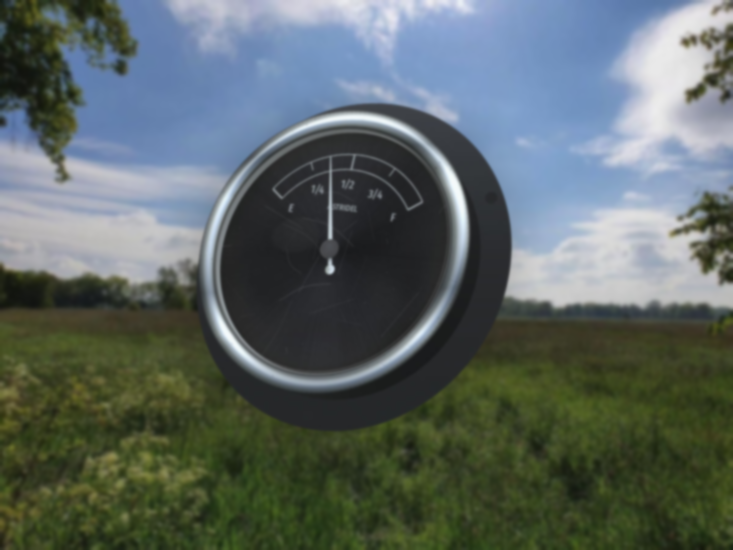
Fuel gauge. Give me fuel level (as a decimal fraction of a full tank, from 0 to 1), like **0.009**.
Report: **0.375**
